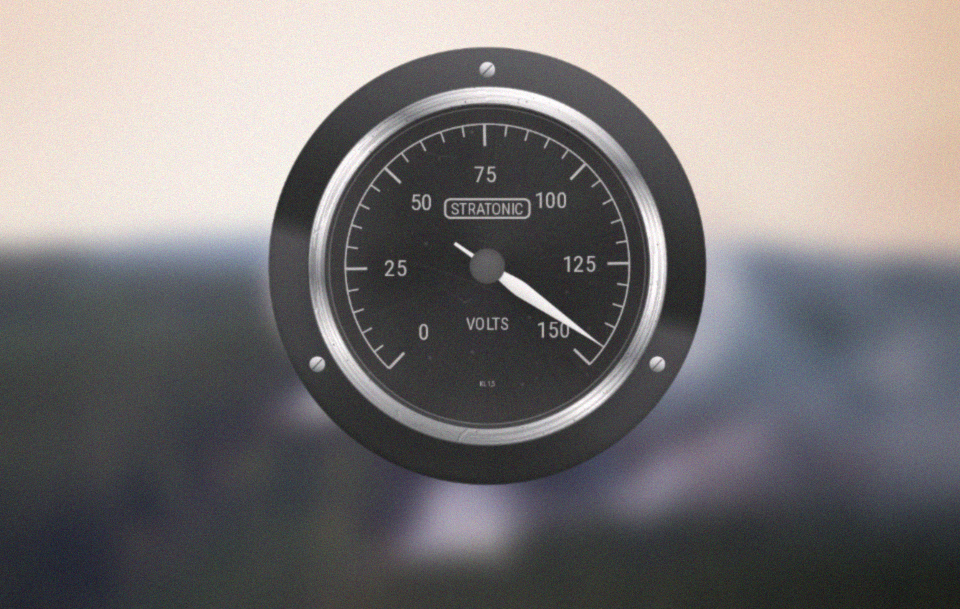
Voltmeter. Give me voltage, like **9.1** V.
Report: **145** V
